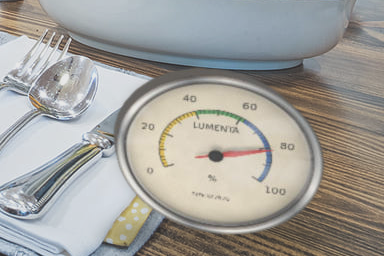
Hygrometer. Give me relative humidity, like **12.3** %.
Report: **80** %
